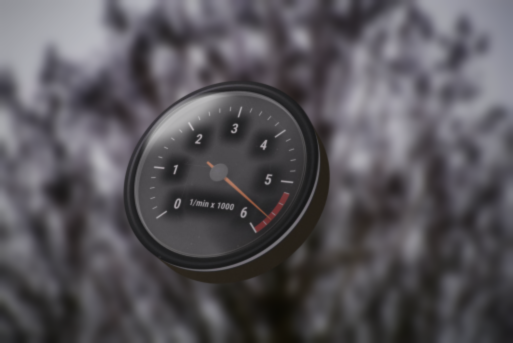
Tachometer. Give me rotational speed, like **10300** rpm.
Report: **5700** rpm
